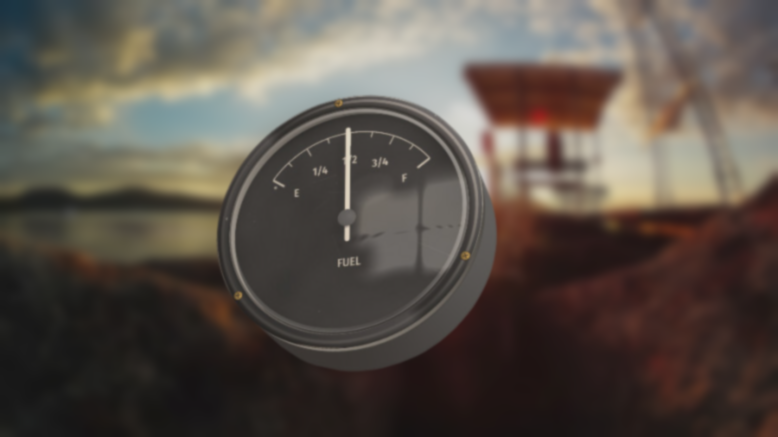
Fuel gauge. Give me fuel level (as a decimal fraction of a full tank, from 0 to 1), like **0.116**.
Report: **0.5**
